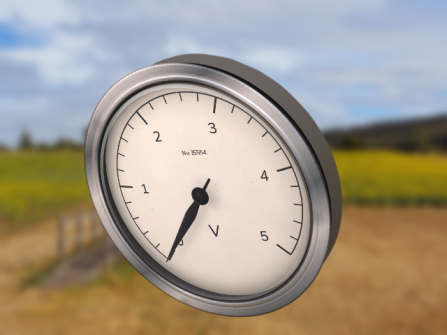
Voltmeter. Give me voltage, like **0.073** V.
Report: **0** V
